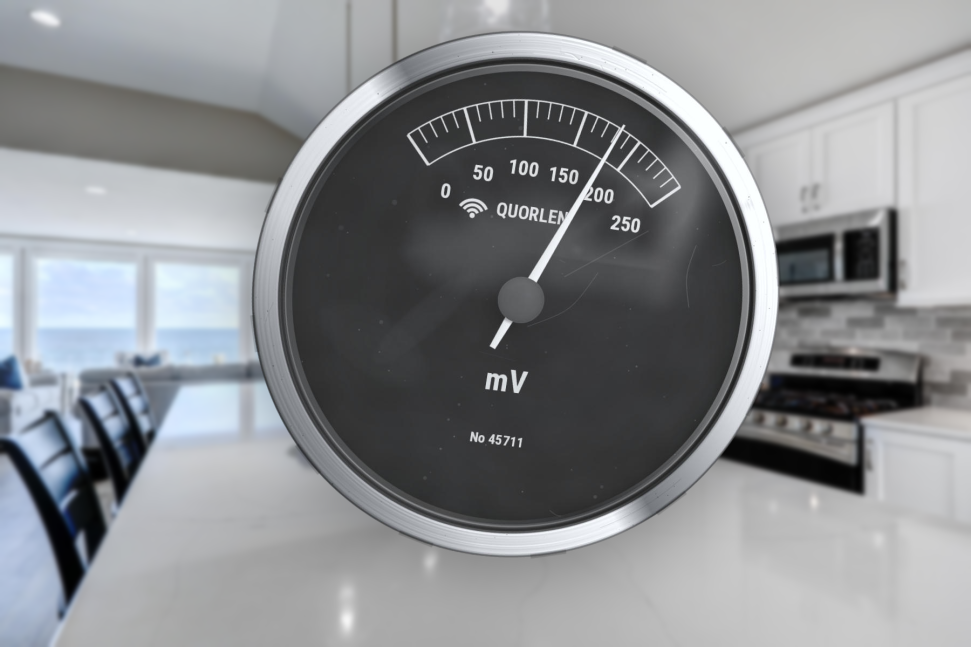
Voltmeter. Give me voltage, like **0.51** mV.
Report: **180** mV
